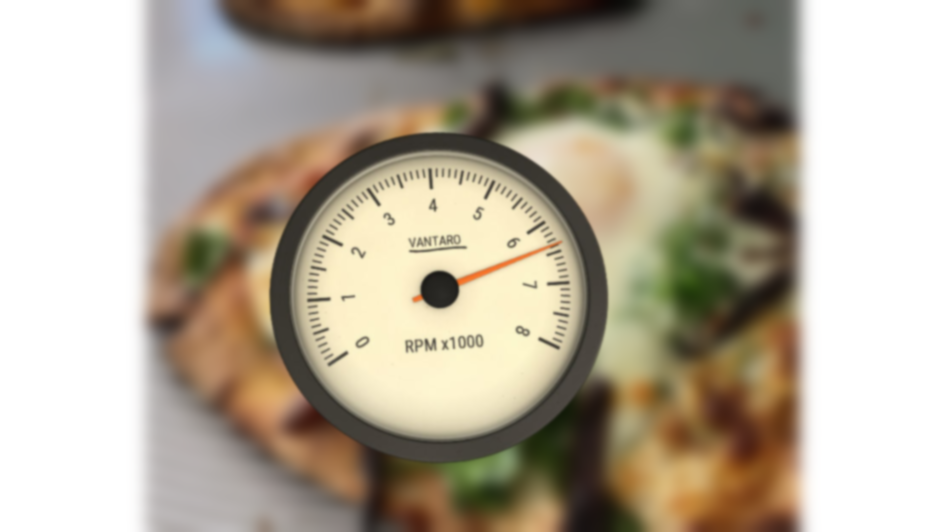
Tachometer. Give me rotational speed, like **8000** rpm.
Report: **6400** rpm
